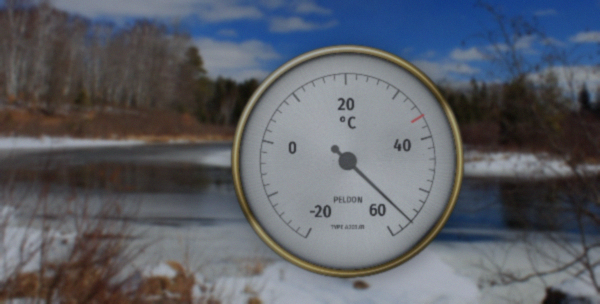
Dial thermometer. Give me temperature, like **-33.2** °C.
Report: **56** °C
